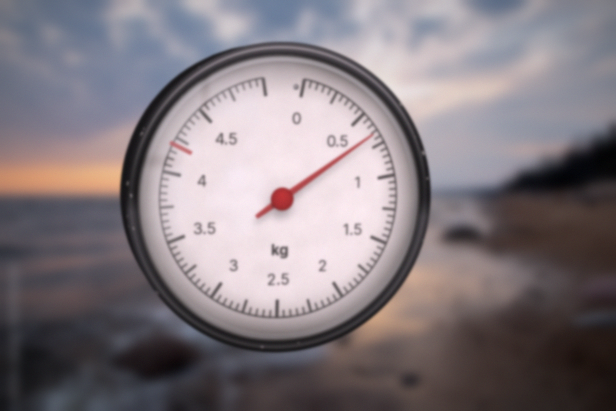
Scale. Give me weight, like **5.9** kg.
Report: **0.65** kg
